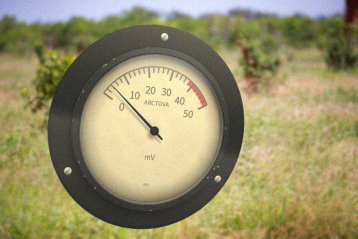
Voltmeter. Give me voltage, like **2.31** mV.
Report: **4** mV
